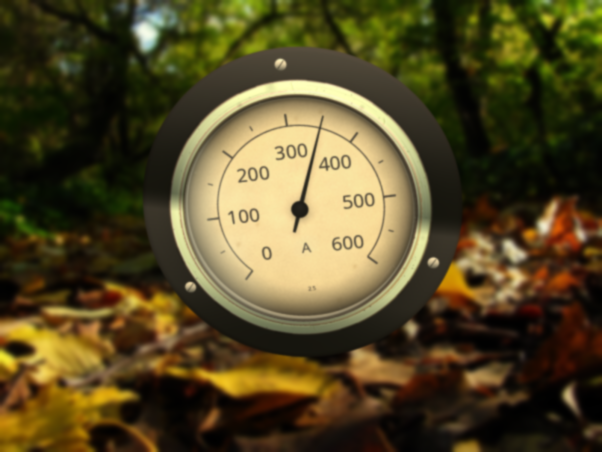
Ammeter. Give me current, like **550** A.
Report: **350** A
